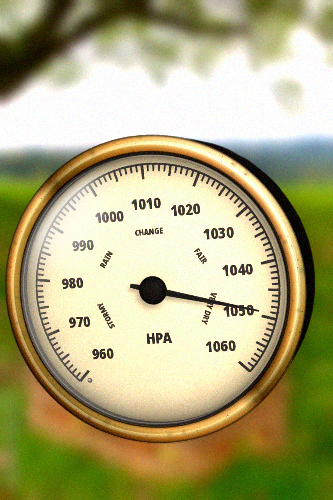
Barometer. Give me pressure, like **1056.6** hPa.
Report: **1049** hPa
